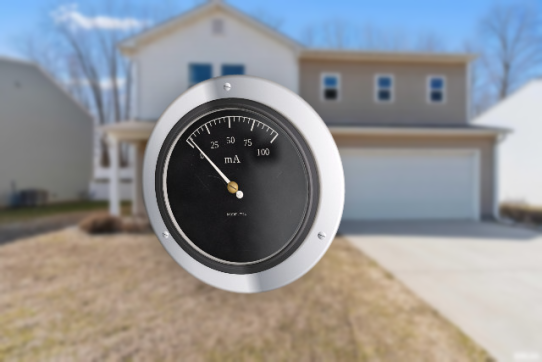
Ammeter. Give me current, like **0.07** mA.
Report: **5** mA
